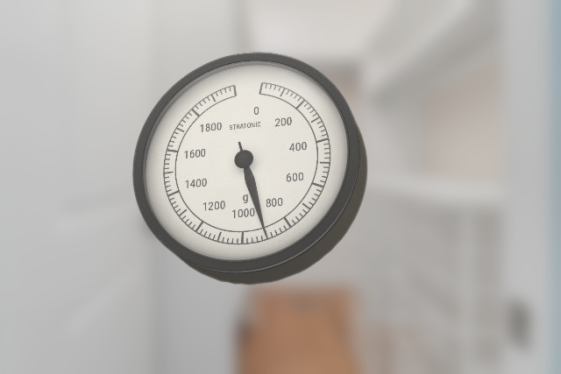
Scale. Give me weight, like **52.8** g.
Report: **900** g
